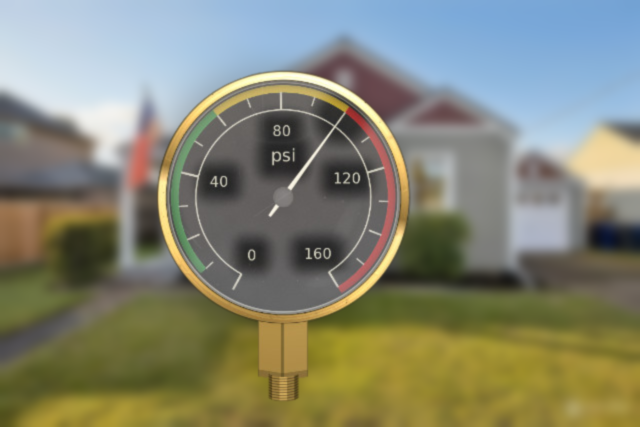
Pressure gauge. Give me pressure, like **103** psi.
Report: **100** psi
